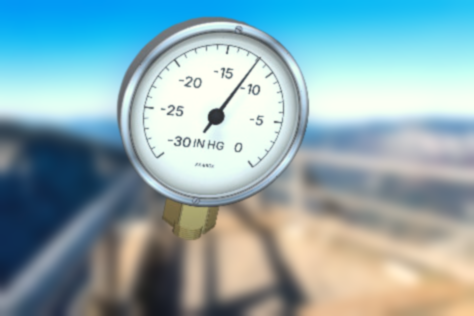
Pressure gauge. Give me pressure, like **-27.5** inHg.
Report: **-12** inHg
